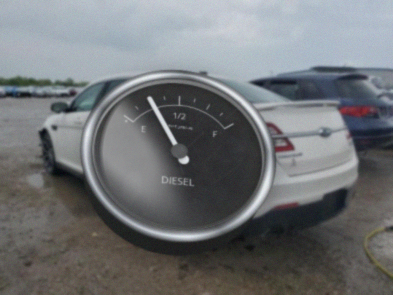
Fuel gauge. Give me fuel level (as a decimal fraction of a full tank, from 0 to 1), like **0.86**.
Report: **0.25**
